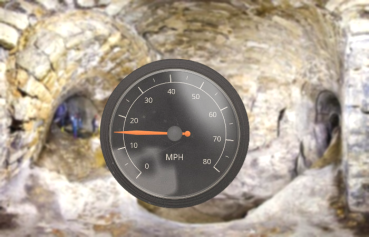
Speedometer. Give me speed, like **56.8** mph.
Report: **15** mph
